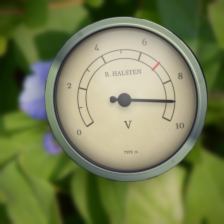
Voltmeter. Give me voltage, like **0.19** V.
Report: **9** V
